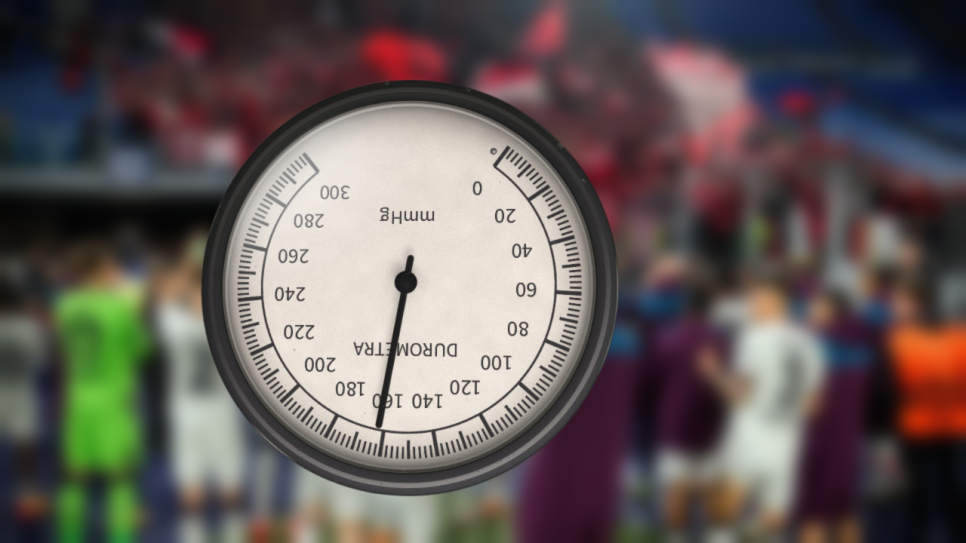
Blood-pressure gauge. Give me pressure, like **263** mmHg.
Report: **162** mmHg
